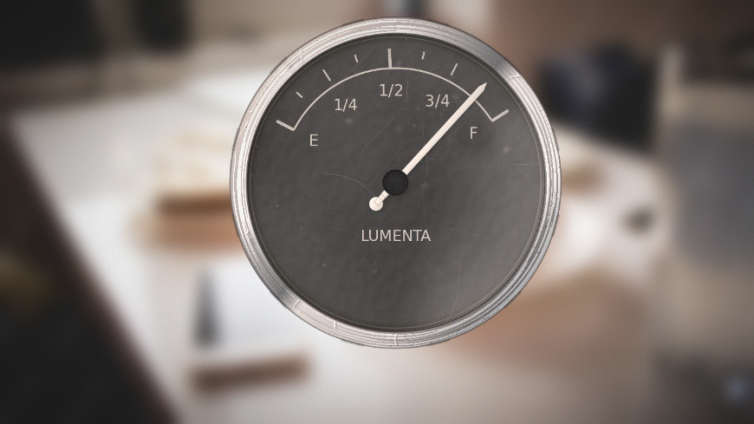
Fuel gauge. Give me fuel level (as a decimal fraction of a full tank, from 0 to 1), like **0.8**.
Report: **0.875**
